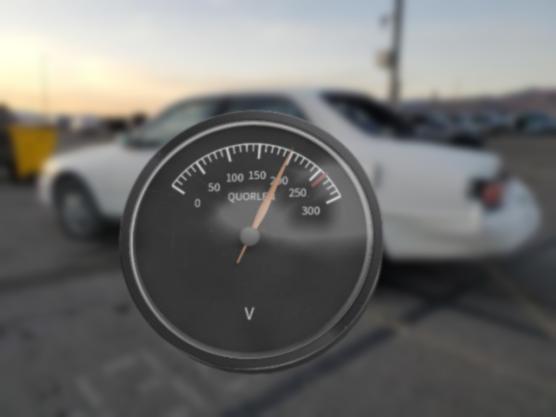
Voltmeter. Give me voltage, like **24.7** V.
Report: **200** V
